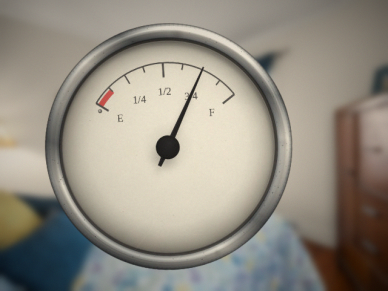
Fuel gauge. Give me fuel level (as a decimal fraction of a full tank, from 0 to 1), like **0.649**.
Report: **0.75**
